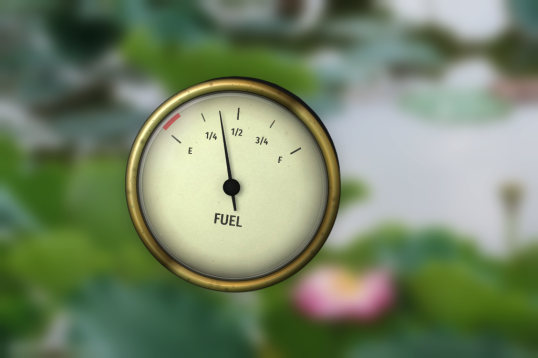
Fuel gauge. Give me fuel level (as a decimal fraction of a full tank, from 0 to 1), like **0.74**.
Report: **0.375**
